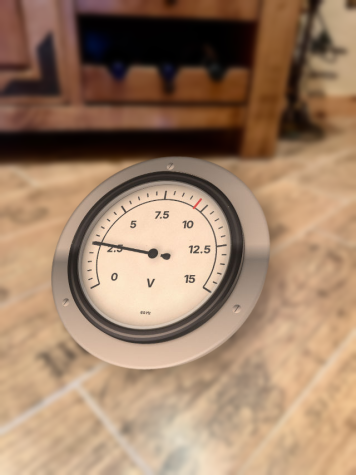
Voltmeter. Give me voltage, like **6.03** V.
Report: **2.5** V
